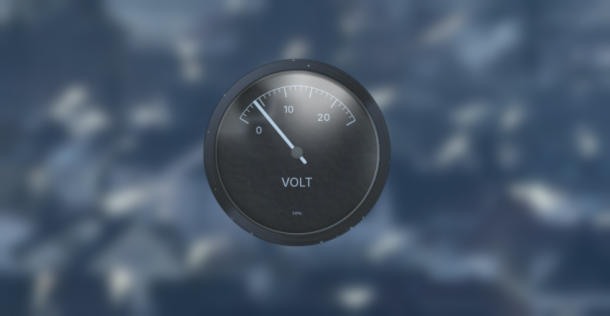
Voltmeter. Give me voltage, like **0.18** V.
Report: **4** V
